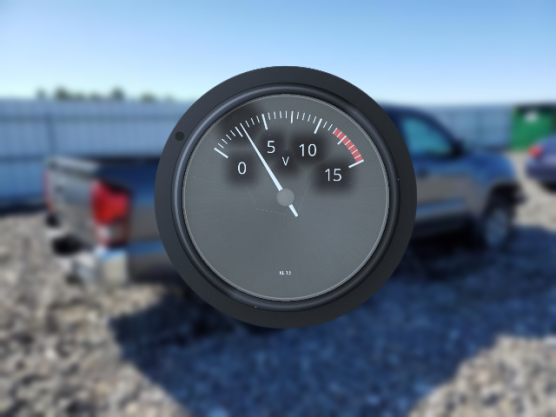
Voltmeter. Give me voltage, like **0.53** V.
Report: **3** V
